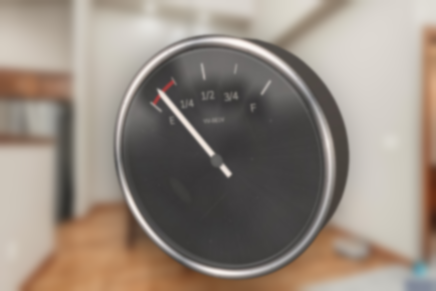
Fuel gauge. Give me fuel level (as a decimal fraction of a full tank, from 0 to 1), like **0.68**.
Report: **0.125**
